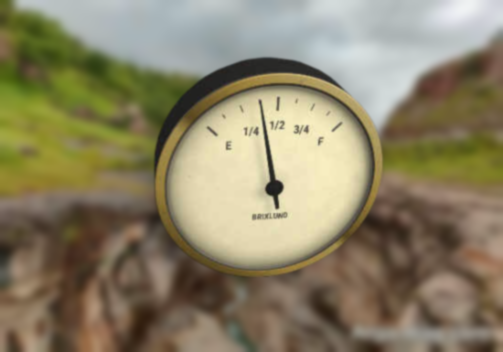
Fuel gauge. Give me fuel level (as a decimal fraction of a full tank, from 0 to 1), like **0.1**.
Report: **0.375**
